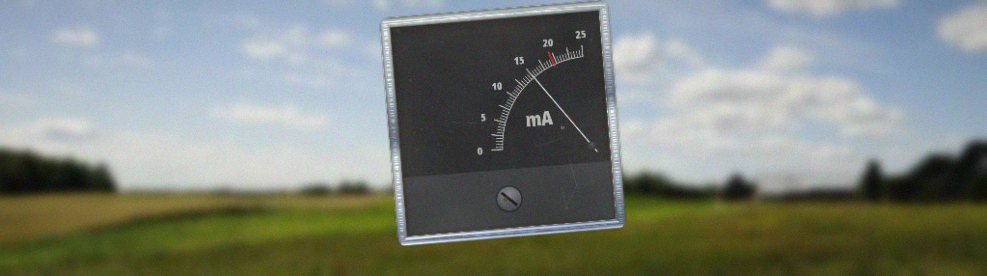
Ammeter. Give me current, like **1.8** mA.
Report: **15** mA
